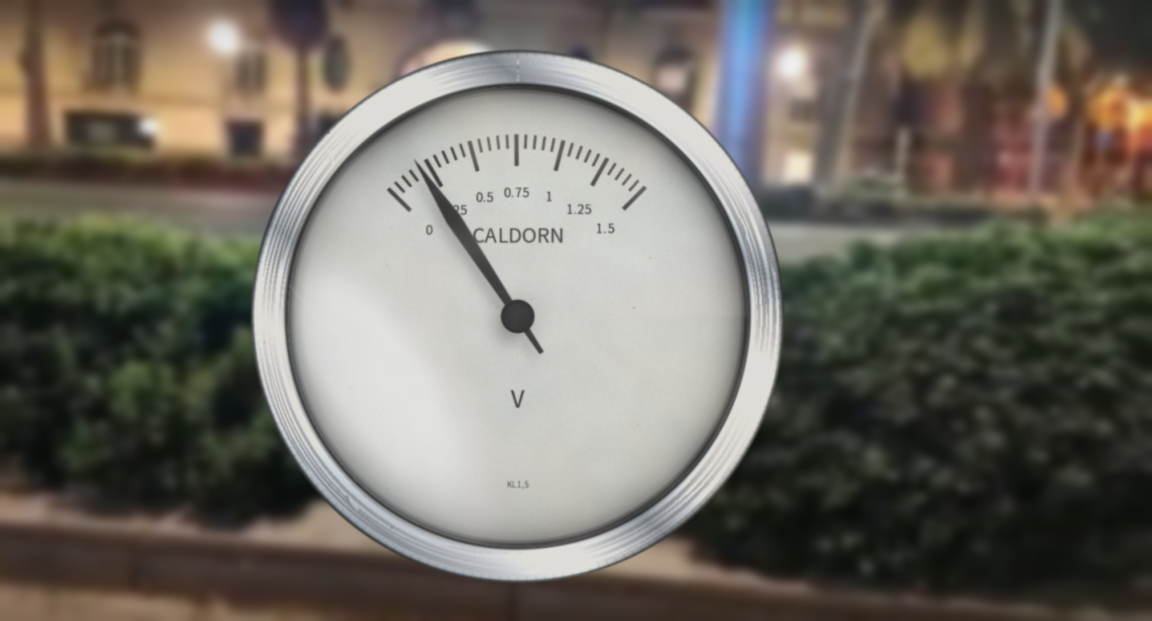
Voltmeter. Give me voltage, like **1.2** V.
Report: **0.2** V
